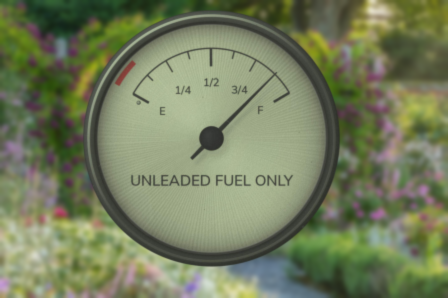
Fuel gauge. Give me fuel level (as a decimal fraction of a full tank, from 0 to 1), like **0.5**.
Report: **0.875**
